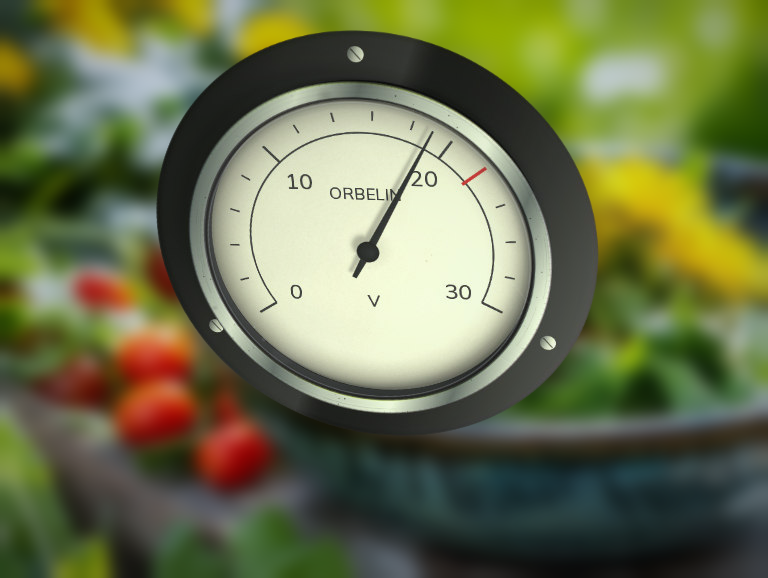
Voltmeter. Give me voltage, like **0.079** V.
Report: **19** V
